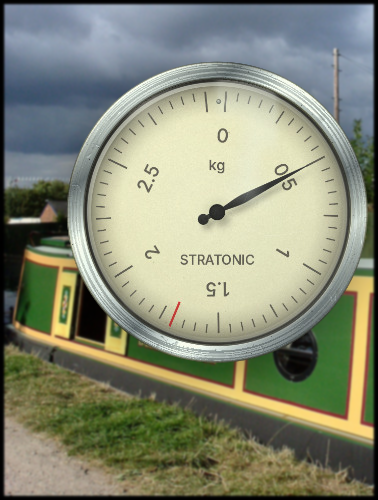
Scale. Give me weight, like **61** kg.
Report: **0.5** kg
